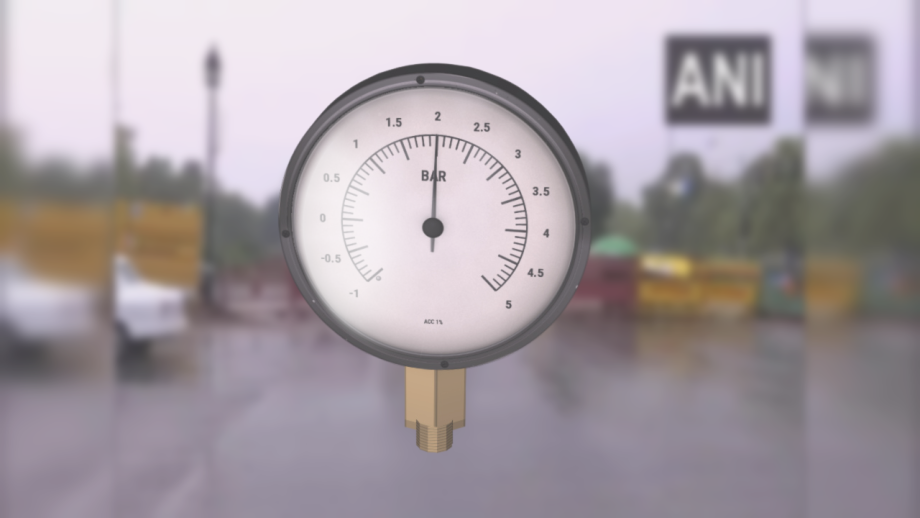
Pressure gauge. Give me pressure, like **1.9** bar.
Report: **2** bar
